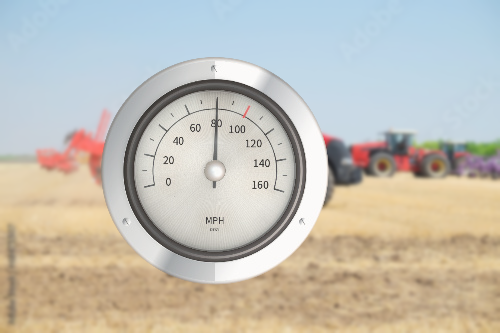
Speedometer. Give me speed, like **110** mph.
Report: **80** mph
